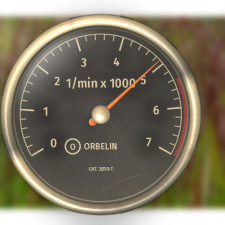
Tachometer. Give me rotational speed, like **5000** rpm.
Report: **4900** rpm
